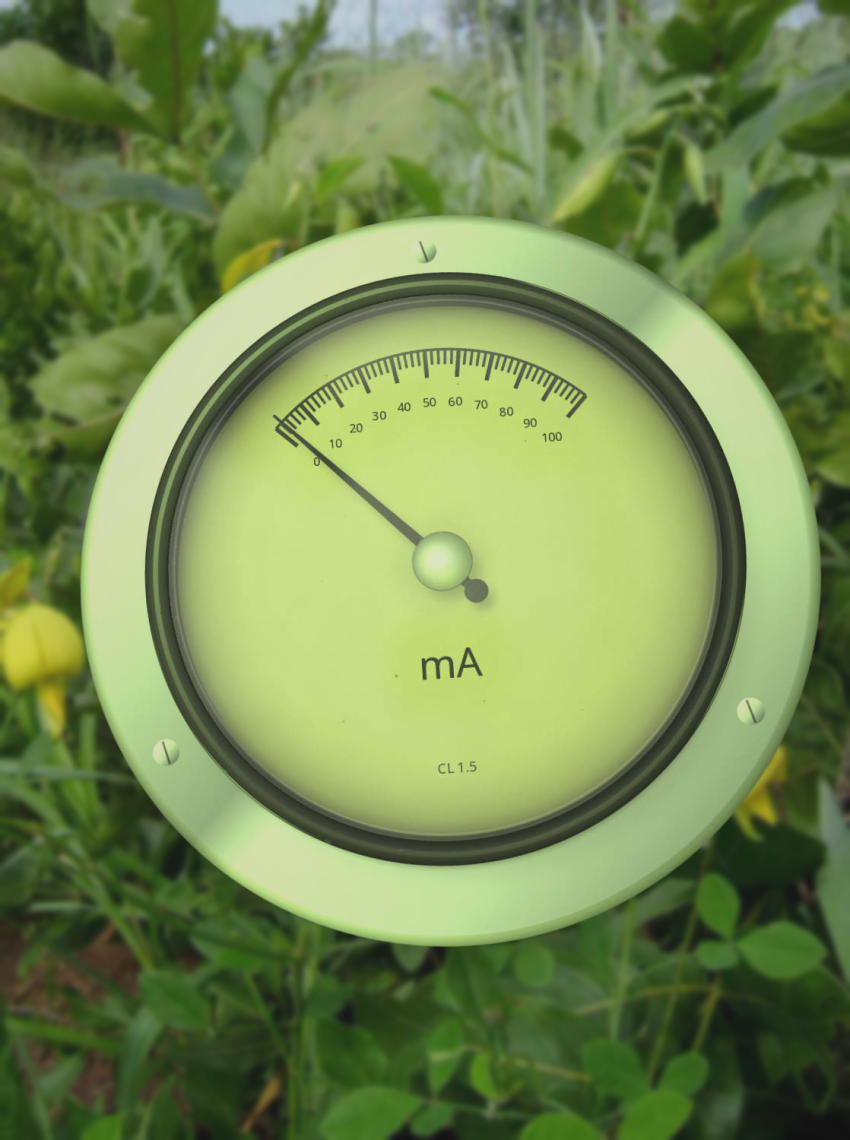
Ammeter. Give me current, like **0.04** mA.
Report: **2** mA
